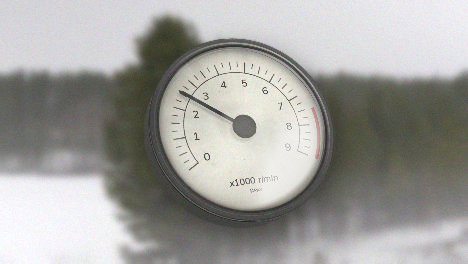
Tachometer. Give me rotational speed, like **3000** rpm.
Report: **2500** rpm
